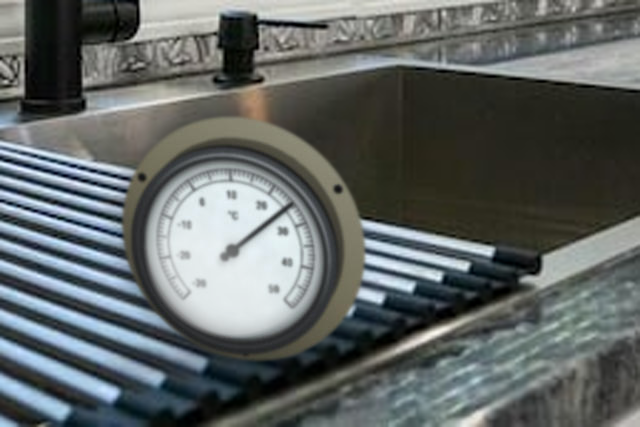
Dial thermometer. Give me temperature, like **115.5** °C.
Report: **25** °C
